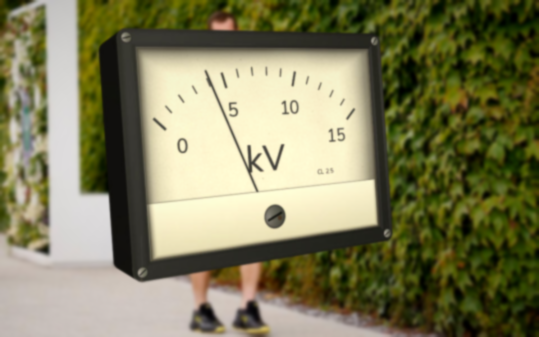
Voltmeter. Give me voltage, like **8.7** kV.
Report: **4** kV
